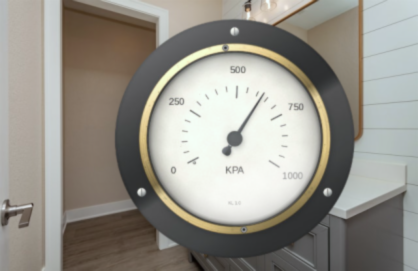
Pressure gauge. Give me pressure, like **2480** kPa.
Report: **625** kPa
